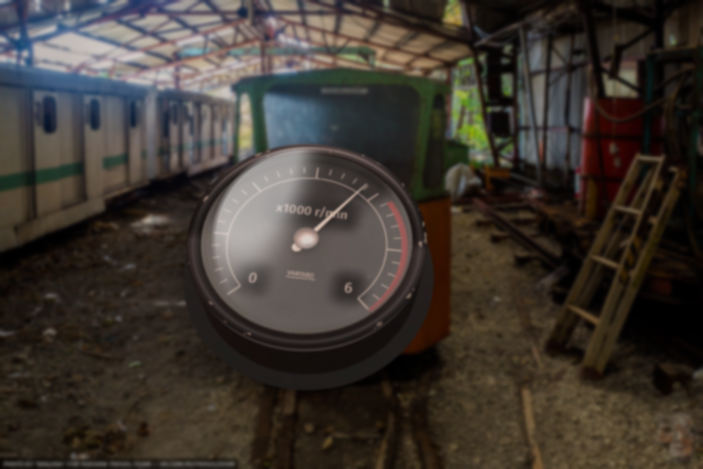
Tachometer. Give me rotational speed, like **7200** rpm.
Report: **3800** rpm
